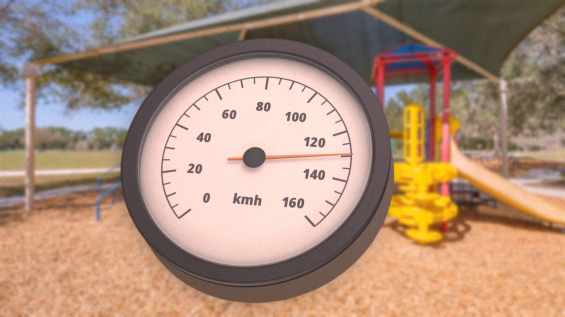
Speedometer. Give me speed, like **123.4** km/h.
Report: **130** km/h
